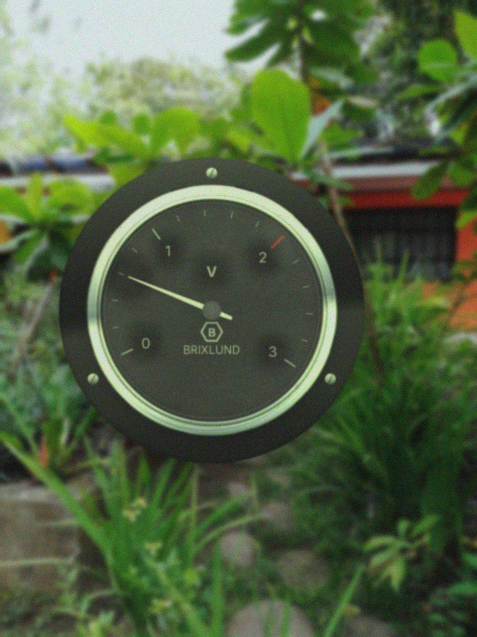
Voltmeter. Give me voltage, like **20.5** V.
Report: **0.6** V
